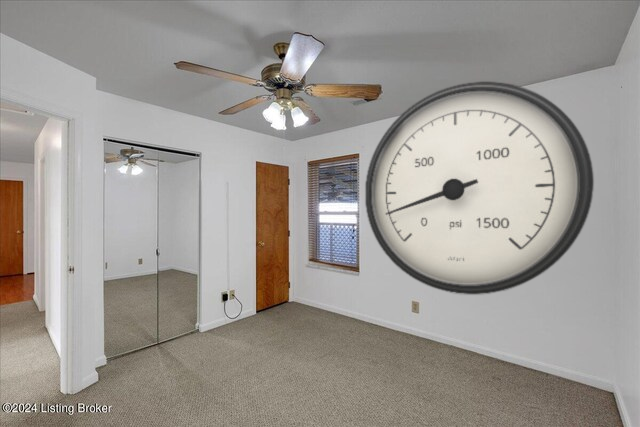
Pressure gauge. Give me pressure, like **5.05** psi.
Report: **150** psi
